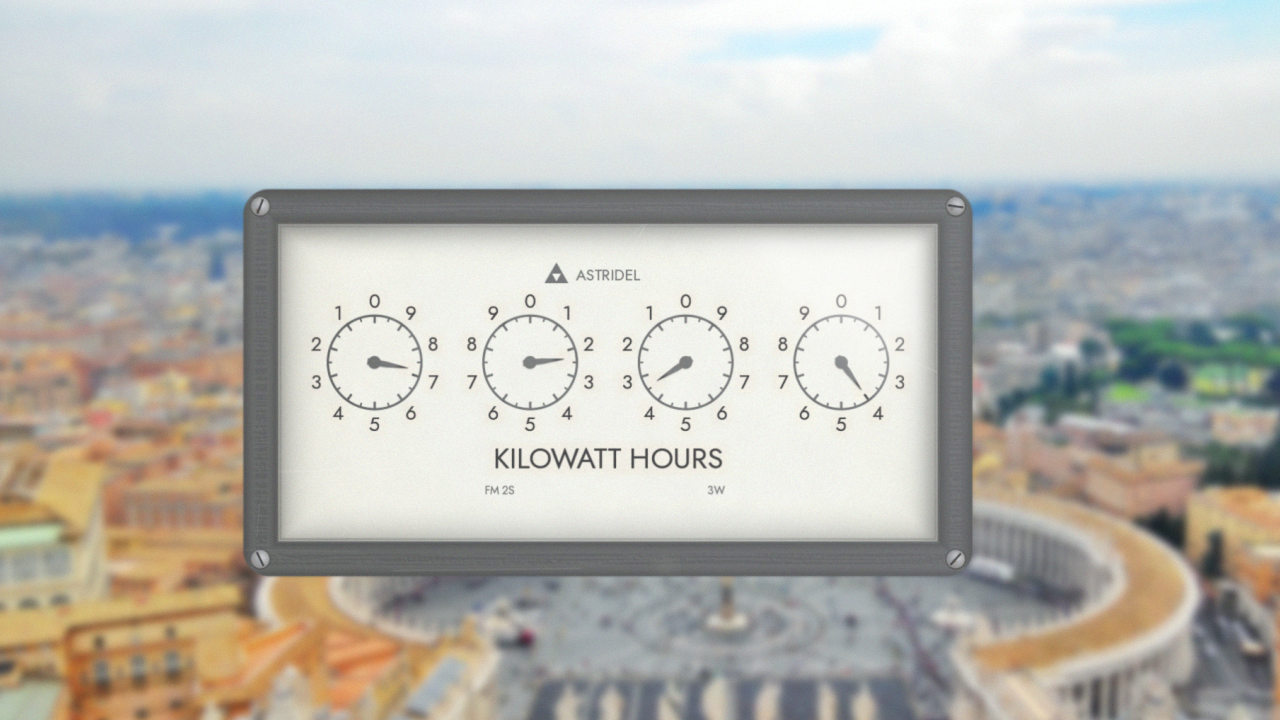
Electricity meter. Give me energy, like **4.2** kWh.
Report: **7234** kWh
